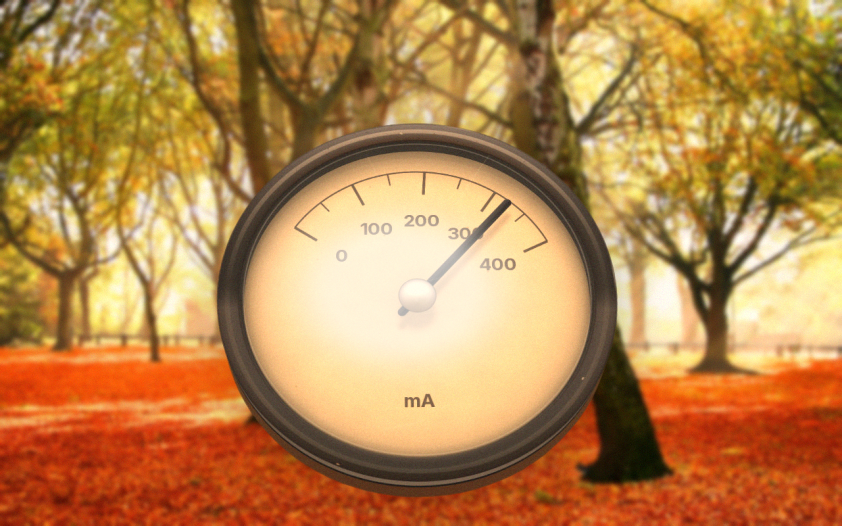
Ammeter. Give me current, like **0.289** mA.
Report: **325** mA
